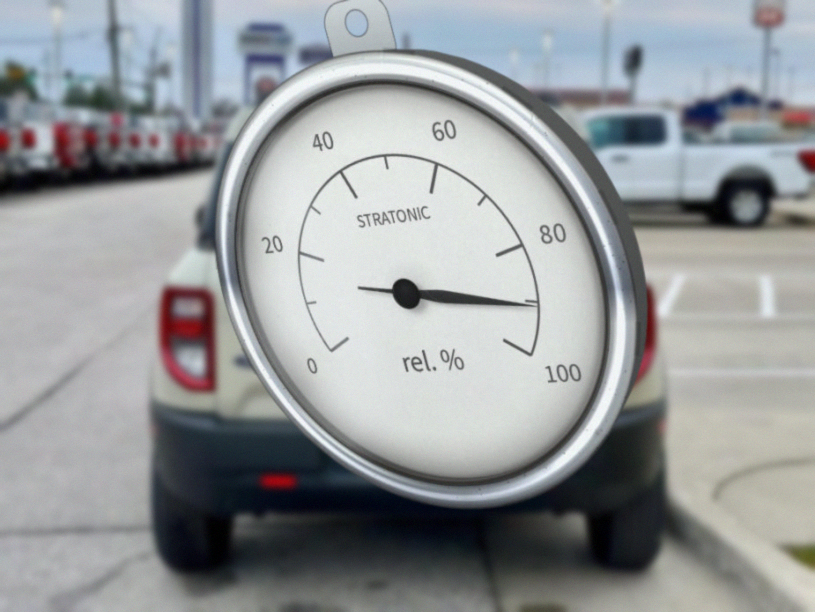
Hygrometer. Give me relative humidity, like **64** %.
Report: **90** %
